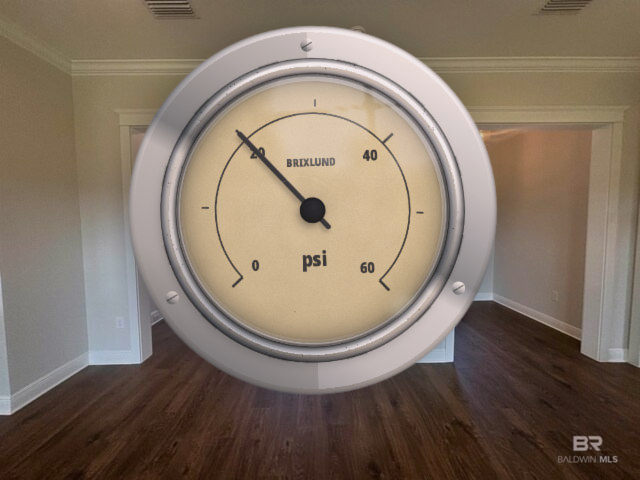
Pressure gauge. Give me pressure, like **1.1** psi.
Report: **20** psi
